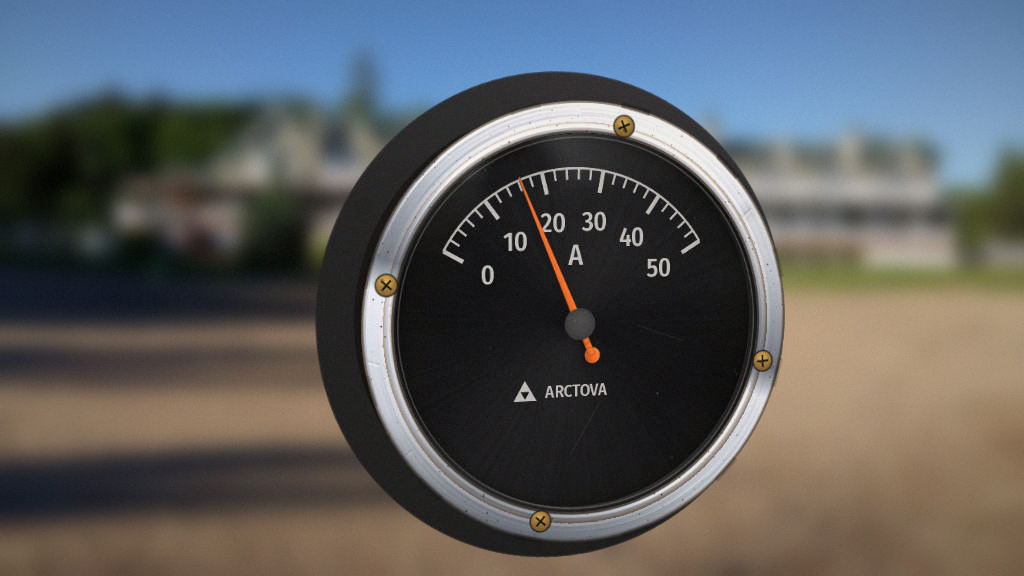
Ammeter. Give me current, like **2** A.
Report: **16** A
